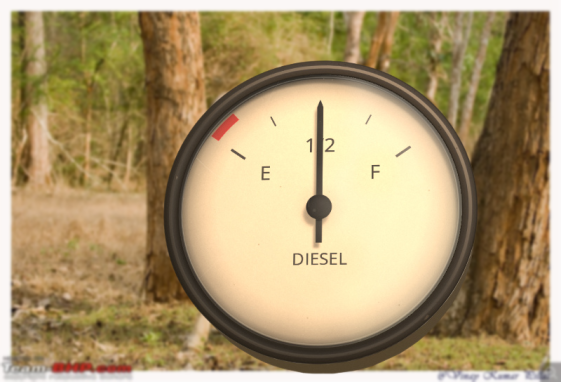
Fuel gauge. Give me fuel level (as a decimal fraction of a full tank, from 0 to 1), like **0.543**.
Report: **0.5**
